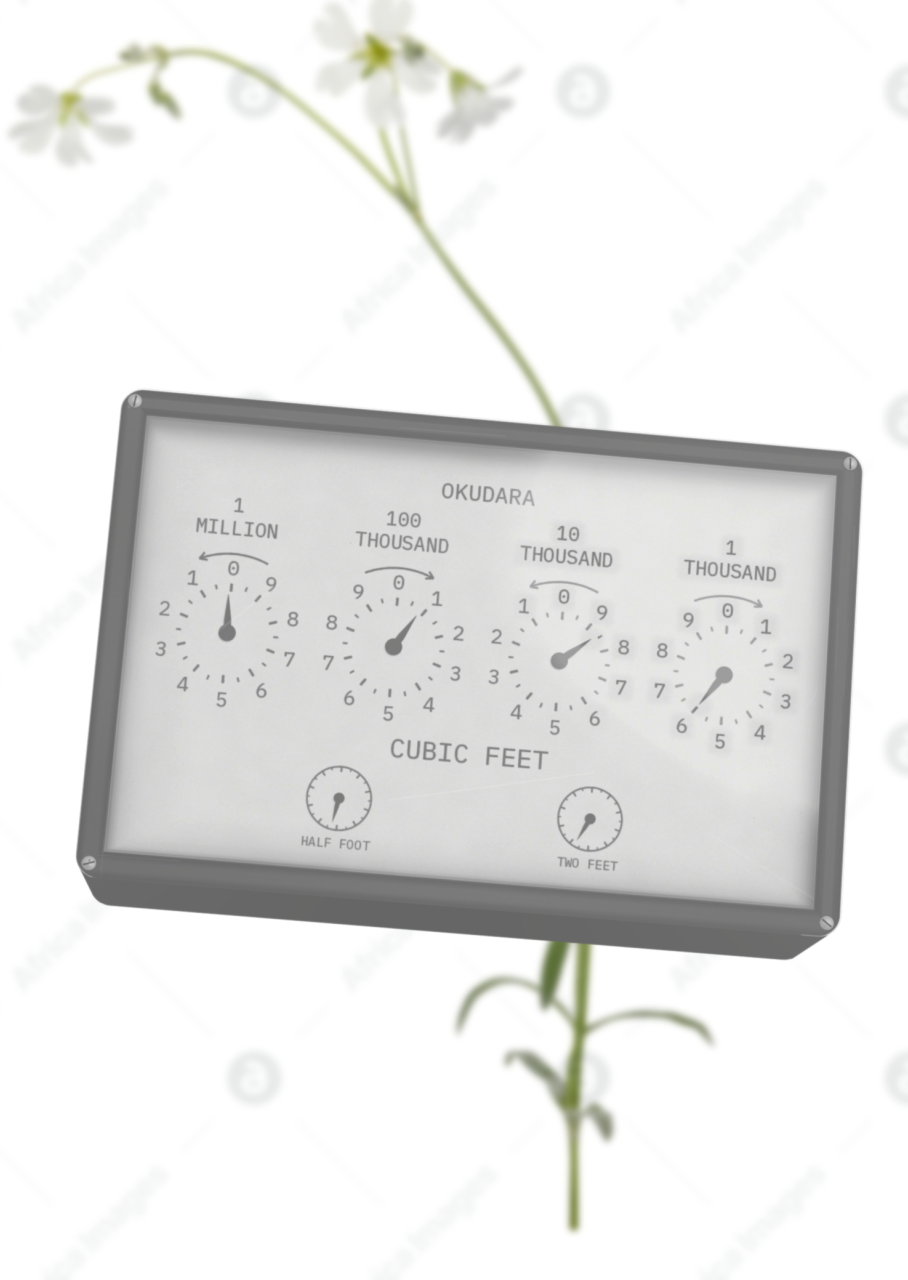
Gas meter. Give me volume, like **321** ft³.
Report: **8600** ft³
